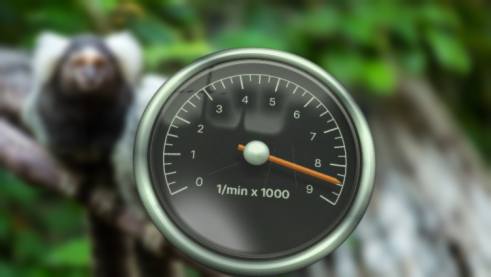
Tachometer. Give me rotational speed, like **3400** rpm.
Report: **8500** rpm
